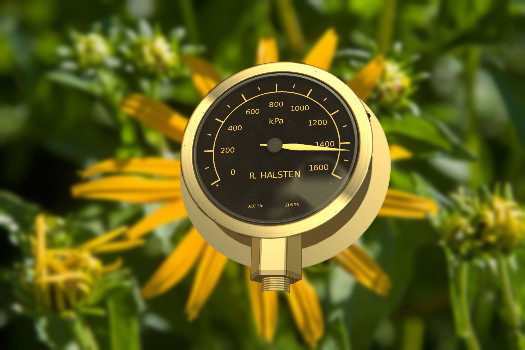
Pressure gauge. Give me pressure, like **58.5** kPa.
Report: **1450** kPa
